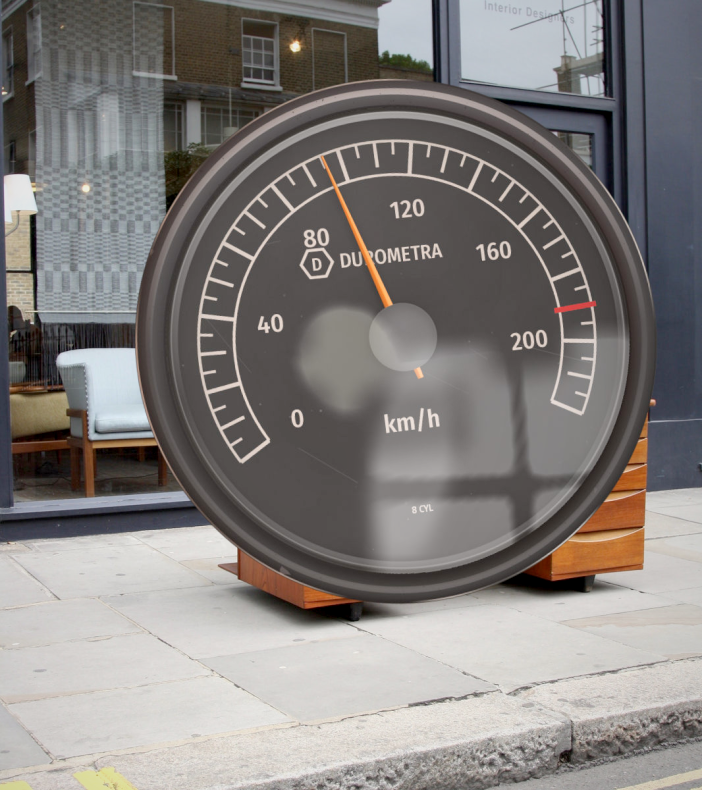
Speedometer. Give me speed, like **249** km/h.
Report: **95** km/h
